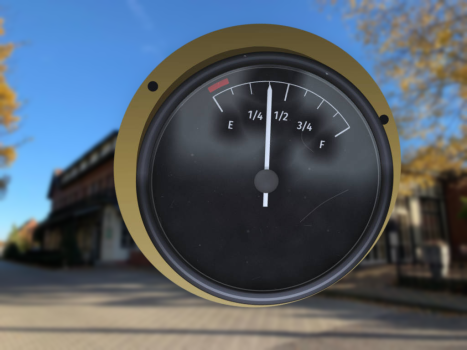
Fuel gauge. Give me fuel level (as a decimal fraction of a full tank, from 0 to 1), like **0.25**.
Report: **0.375**
